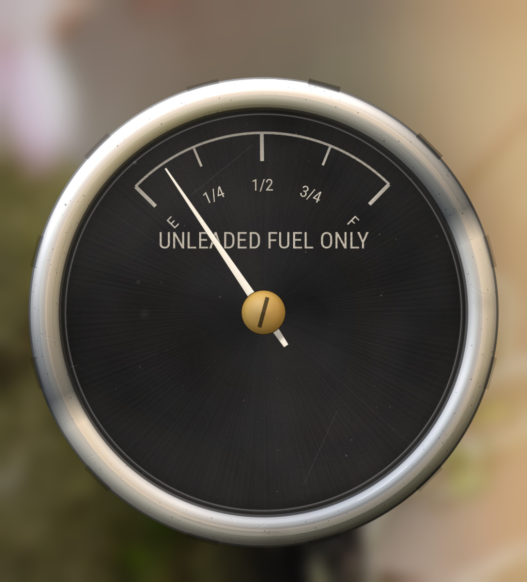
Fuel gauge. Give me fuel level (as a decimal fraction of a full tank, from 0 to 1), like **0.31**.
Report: **0.125**
